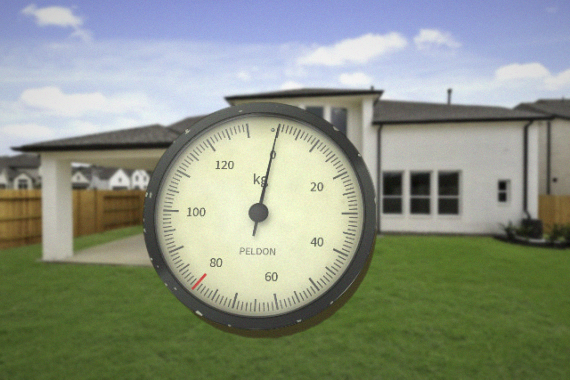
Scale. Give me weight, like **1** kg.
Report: **0** kg
